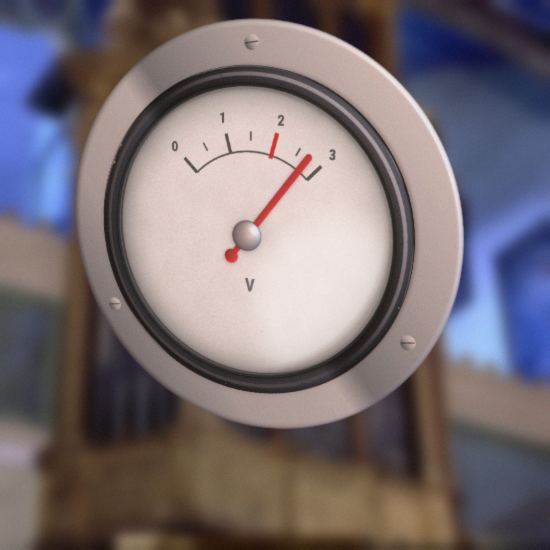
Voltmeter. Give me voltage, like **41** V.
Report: **2.75** V
